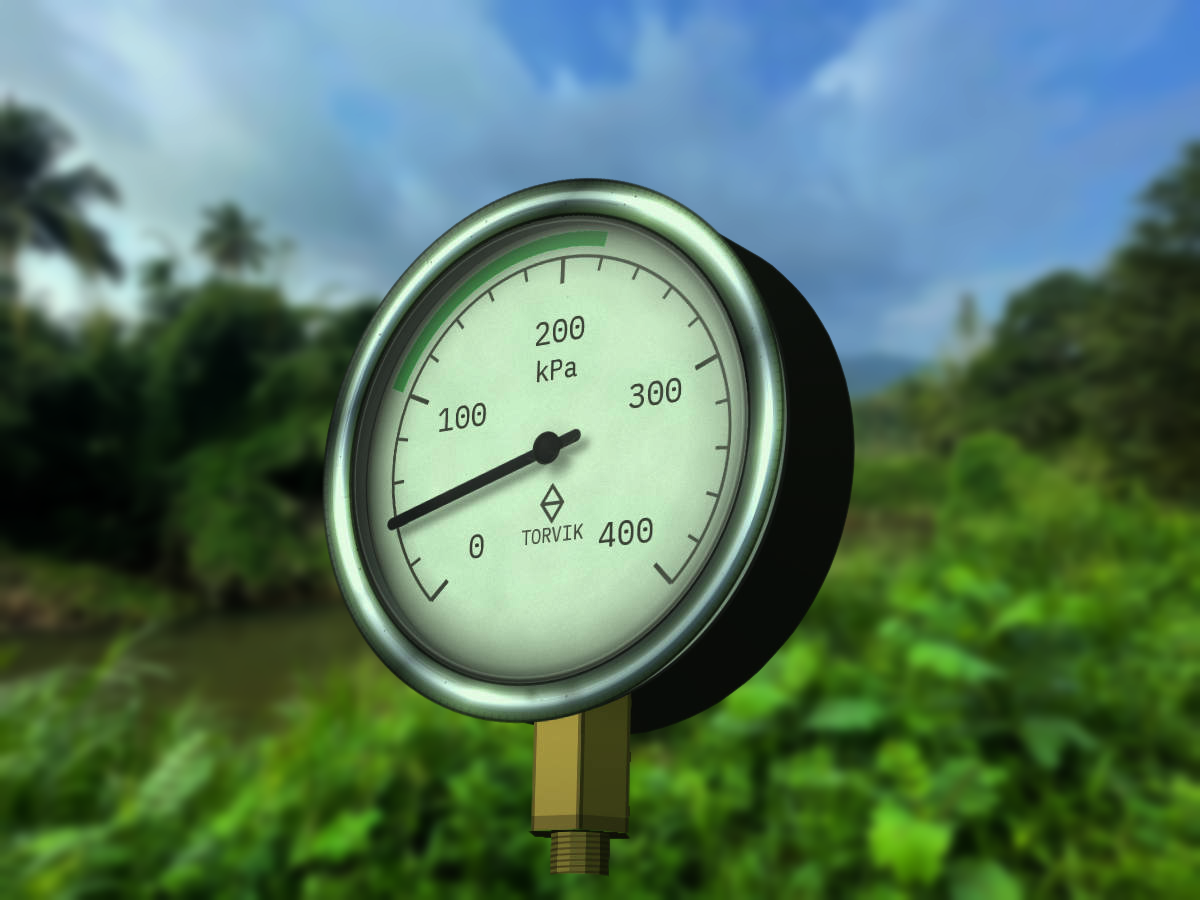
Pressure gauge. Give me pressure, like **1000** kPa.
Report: **40** kPa
